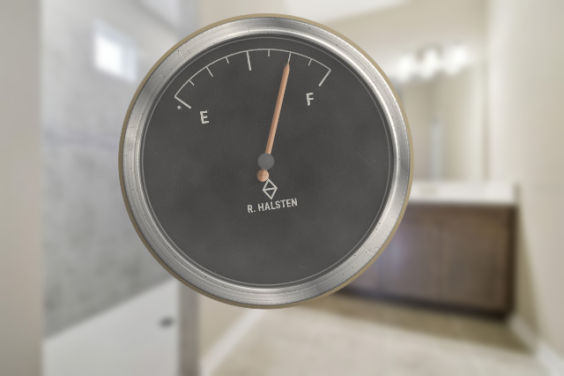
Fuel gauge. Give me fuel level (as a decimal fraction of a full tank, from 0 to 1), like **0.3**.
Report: **0.75**
